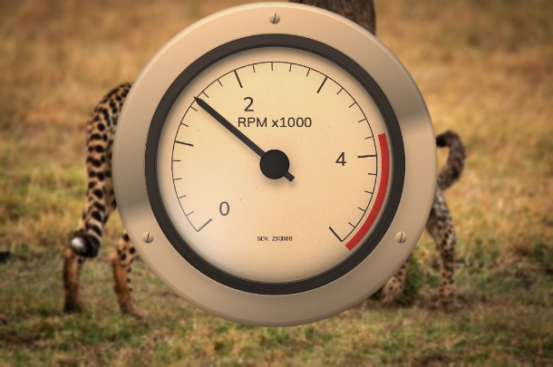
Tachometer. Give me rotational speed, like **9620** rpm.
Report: **1500** rpm
